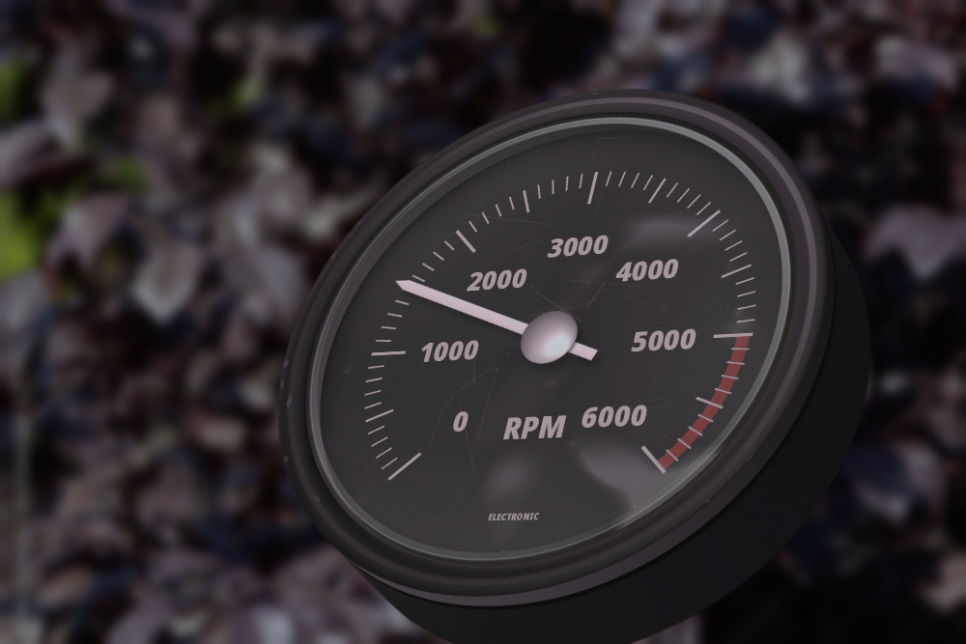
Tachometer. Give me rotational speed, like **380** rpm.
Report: **1500** rpm
